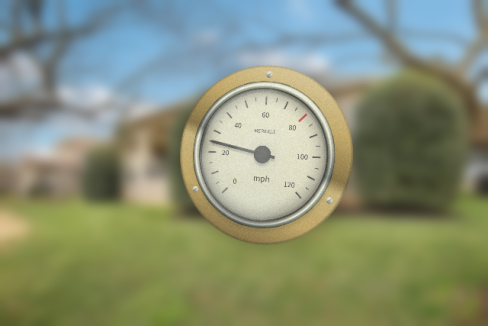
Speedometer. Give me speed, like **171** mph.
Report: **25** mph
